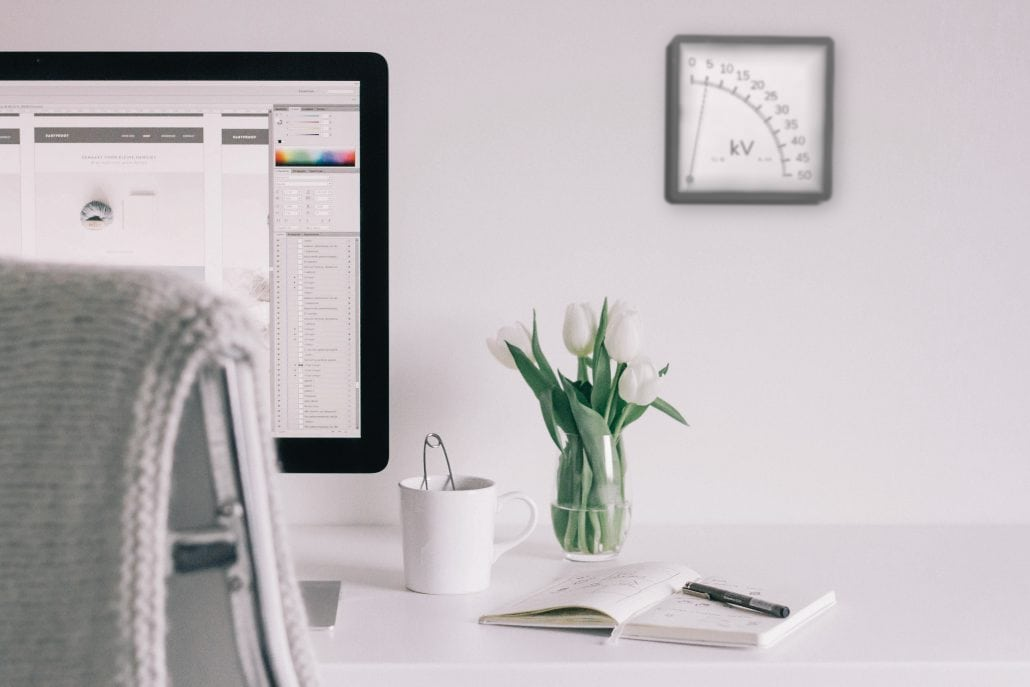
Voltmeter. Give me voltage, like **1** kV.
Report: **5** kV
